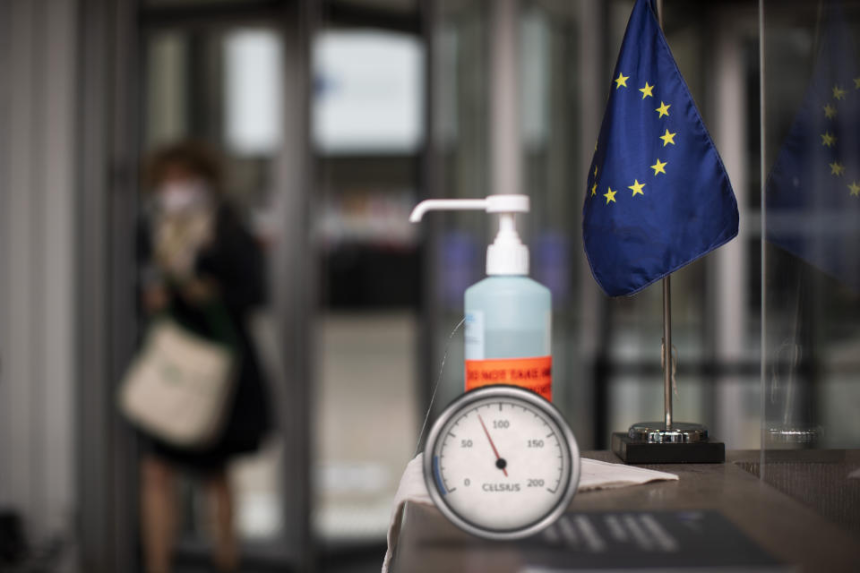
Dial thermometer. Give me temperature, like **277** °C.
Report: **80** °C
